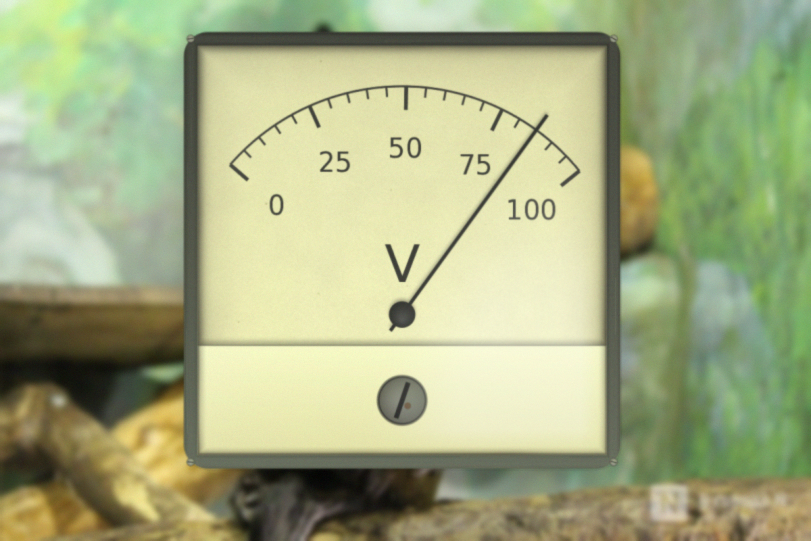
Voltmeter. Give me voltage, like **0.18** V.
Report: **85** V
